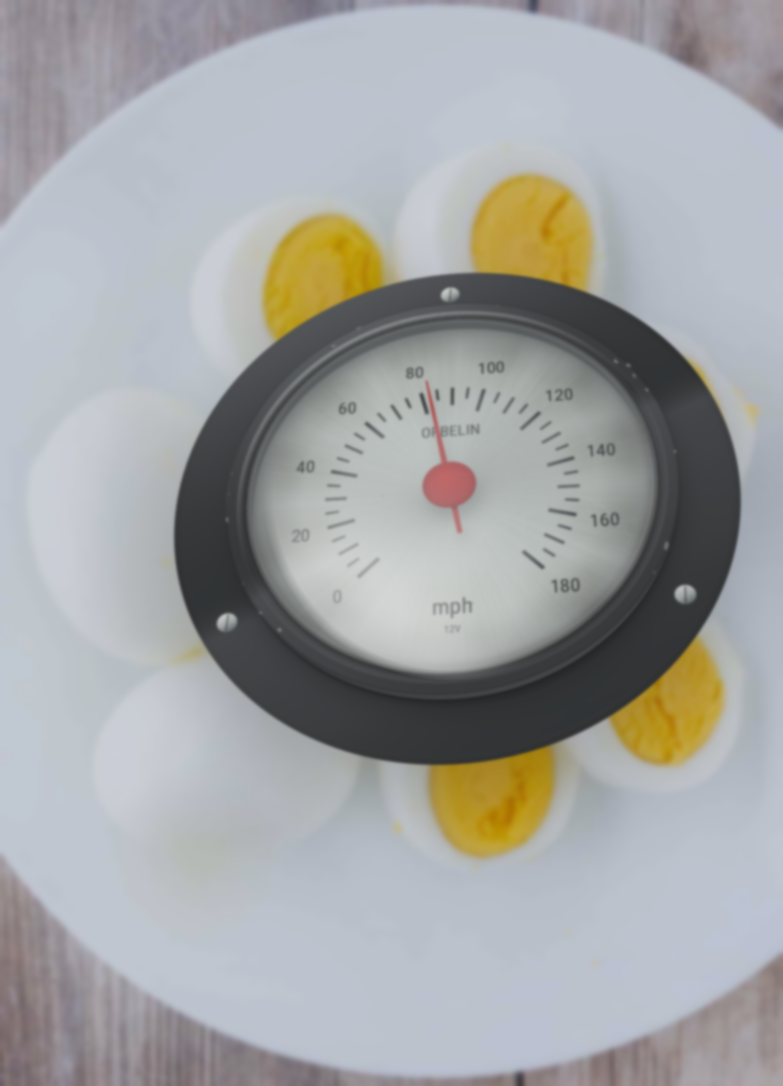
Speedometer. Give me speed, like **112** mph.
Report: **82.5** mph
